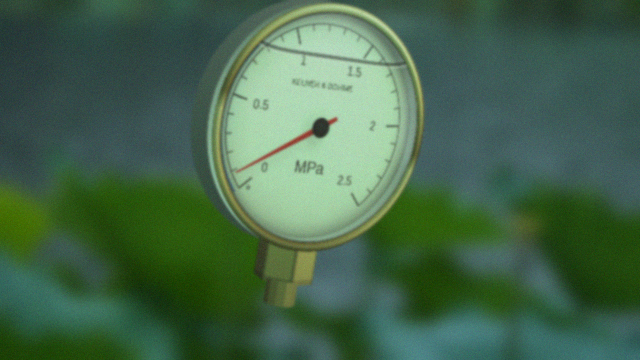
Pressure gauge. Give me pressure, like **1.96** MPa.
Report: **0.1** MPa
